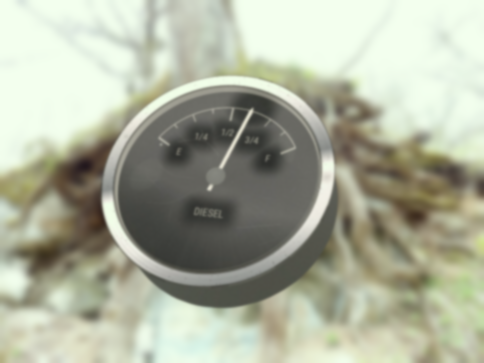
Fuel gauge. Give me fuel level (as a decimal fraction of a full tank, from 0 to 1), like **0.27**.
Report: **0.625**
